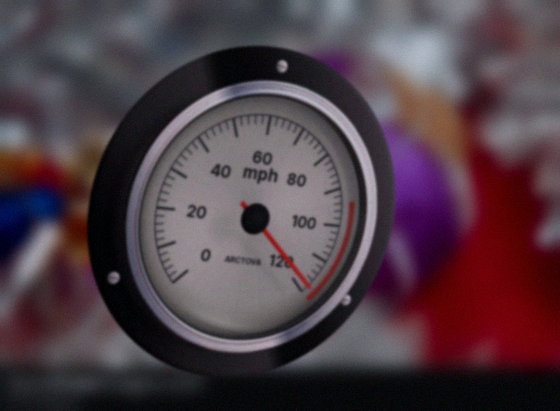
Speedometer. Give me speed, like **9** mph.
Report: **118** mph
